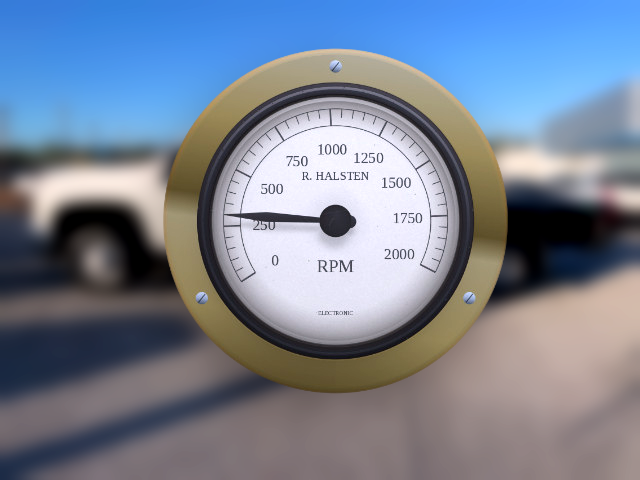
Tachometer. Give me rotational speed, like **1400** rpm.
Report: **300** rpm
